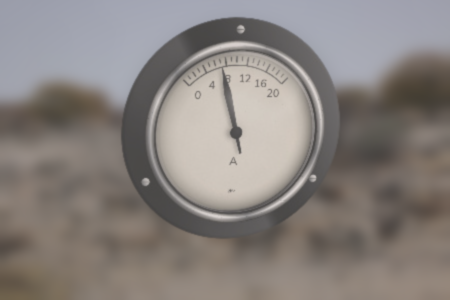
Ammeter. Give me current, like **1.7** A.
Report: **7** A
